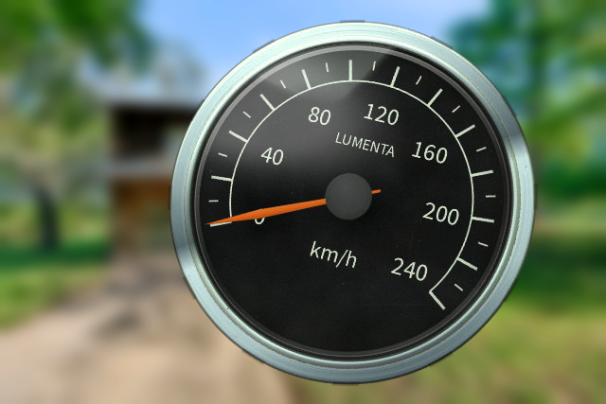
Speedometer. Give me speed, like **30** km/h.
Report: **0** km/h
